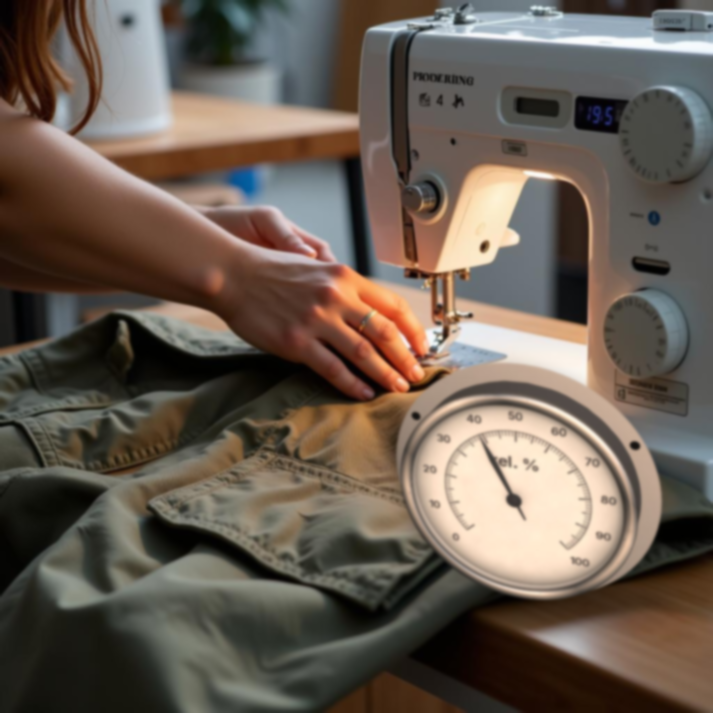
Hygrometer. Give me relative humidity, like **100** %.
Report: **40** %
